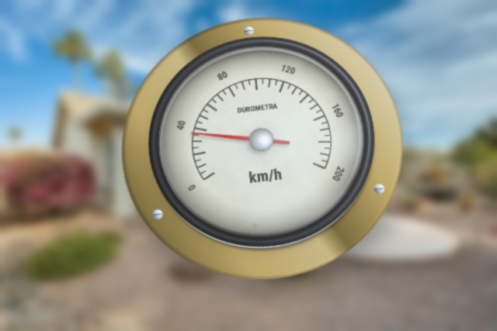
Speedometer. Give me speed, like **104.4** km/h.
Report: **35** km/h
